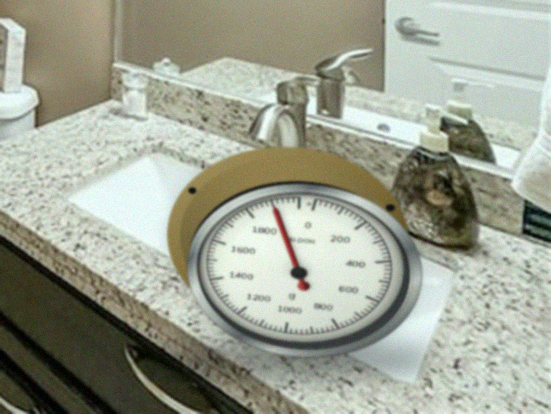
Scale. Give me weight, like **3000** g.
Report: **1900** g
